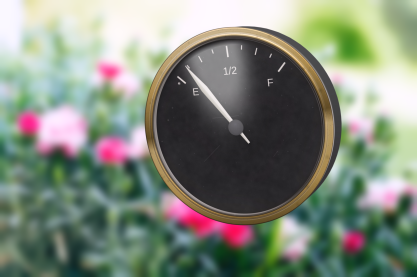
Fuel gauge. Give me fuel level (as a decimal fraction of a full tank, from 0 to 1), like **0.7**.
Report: **0.125**
